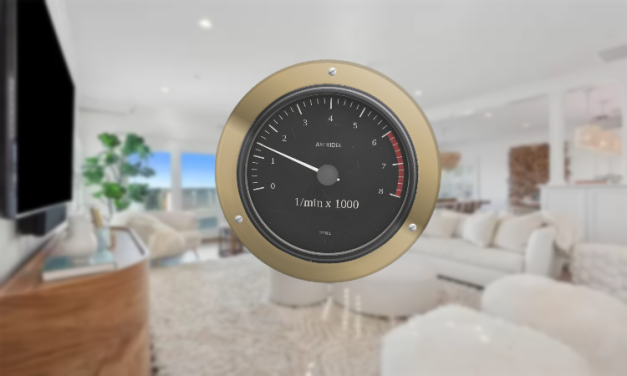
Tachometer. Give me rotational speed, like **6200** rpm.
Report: **1400** rpm
